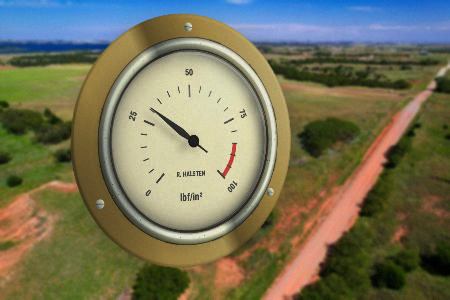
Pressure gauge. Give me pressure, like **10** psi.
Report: **30** psi
